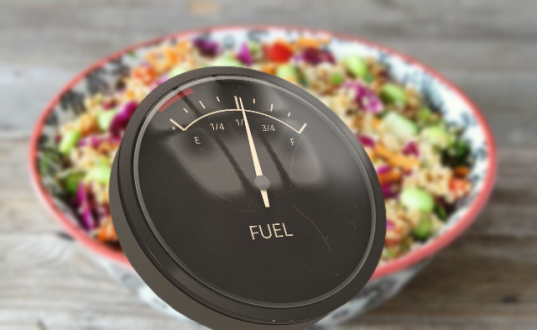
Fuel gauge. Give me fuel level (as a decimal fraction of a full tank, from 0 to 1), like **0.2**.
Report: **0.5**
